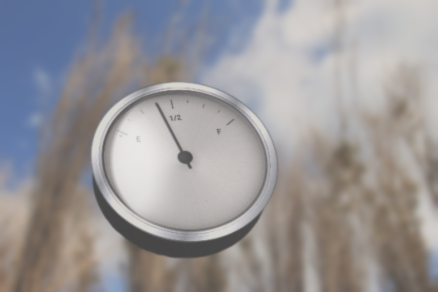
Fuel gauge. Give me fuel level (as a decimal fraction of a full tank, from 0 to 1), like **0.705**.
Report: **0.375**
